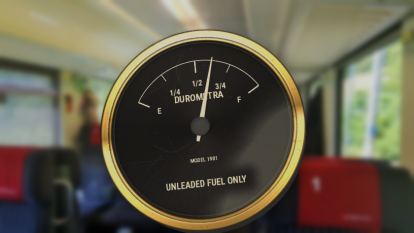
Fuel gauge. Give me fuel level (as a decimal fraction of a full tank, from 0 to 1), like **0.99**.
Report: **0.625**
